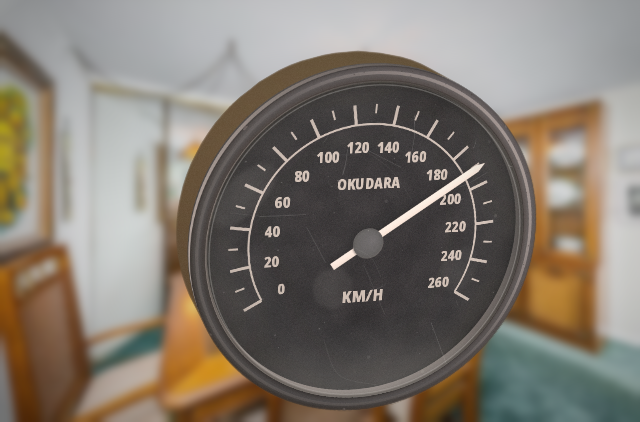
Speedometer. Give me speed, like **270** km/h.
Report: **190** km/h
